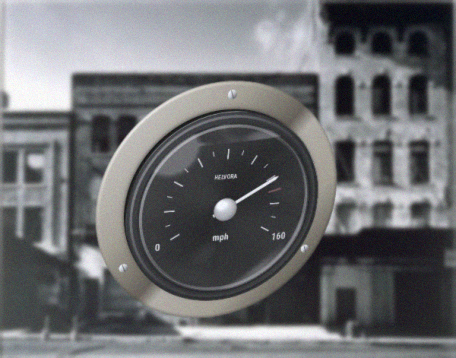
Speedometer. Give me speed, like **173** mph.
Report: **120** mph
